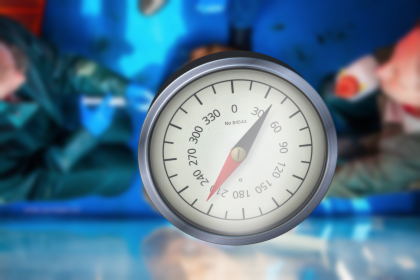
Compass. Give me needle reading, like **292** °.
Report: **217.5** °
